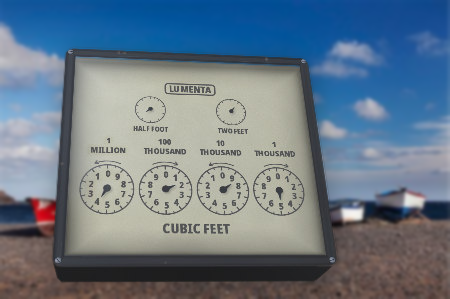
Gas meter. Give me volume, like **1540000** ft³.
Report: **418500** ft³
